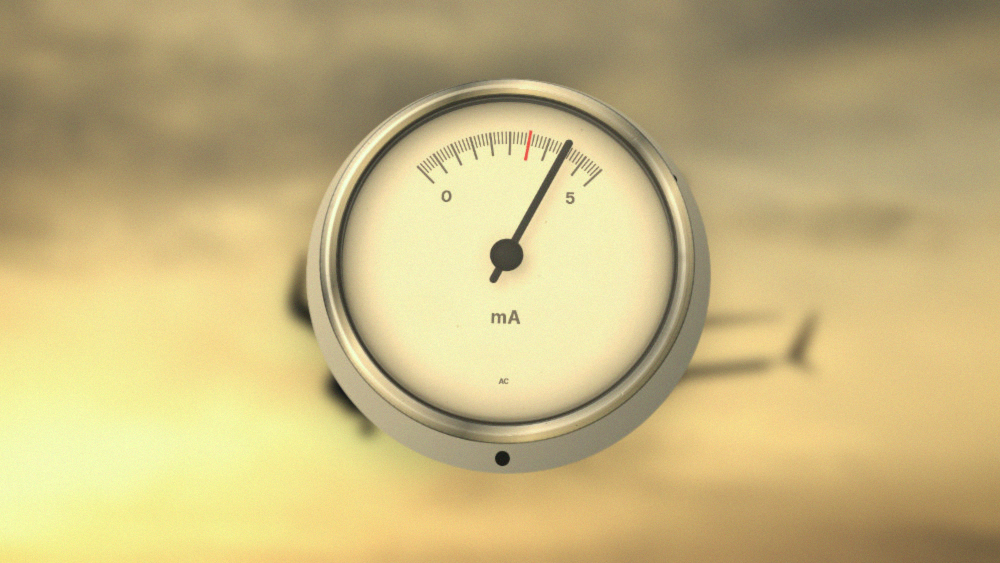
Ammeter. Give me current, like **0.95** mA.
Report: **4** mA
